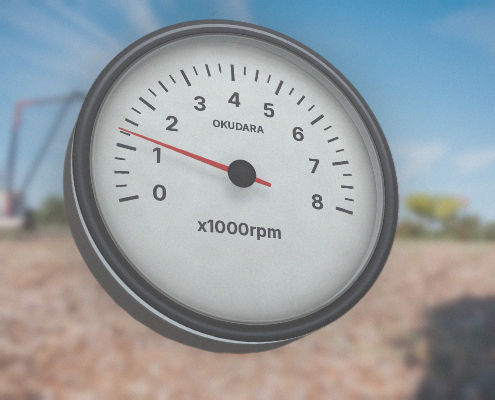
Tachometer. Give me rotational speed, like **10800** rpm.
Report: **1250** rpm
